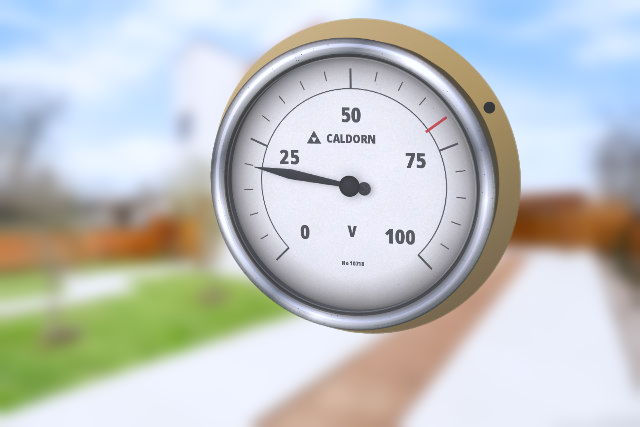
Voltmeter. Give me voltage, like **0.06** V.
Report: **20** V
